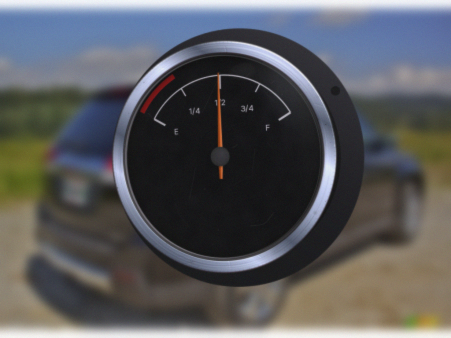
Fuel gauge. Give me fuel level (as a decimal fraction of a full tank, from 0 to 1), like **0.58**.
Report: **0.5**
